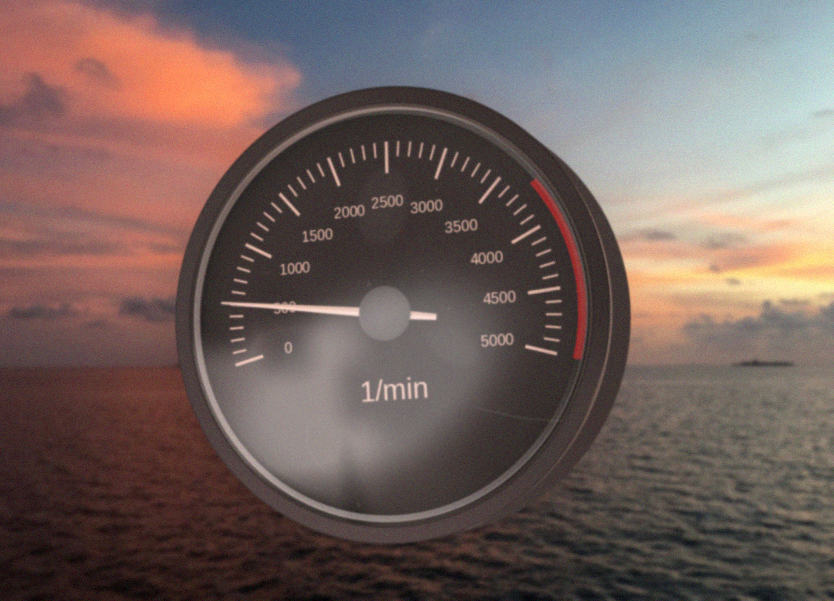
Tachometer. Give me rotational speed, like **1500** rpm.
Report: **500** rpm
